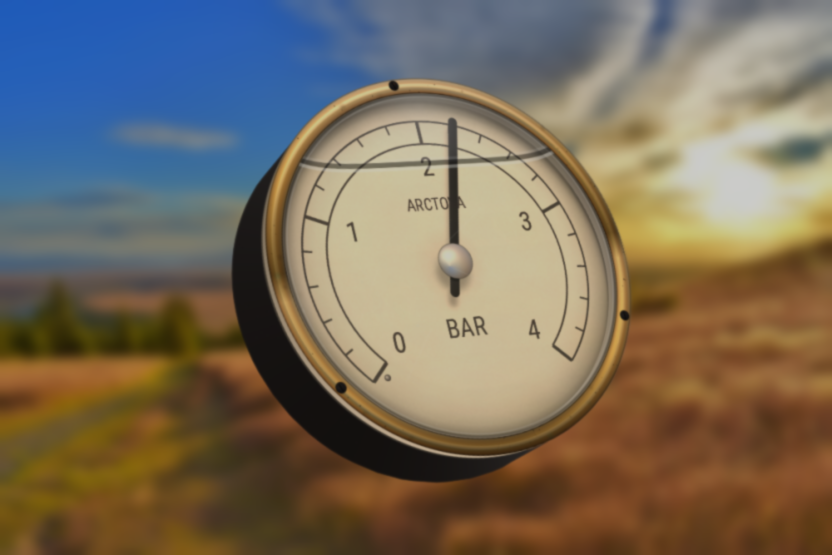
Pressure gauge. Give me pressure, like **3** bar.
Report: **2.2** bar
